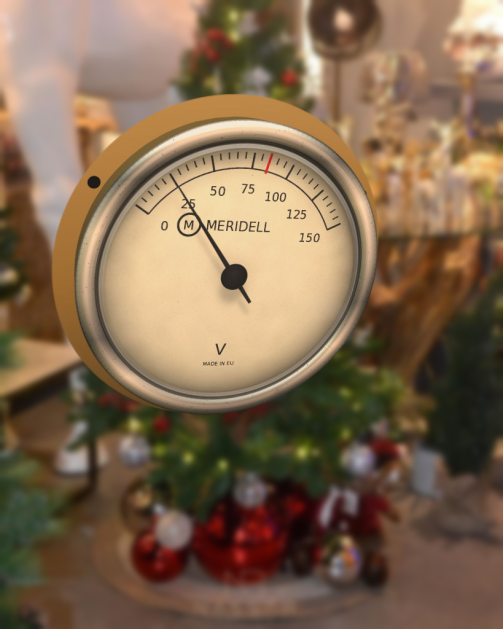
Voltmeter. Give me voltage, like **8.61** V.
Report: **25** V
